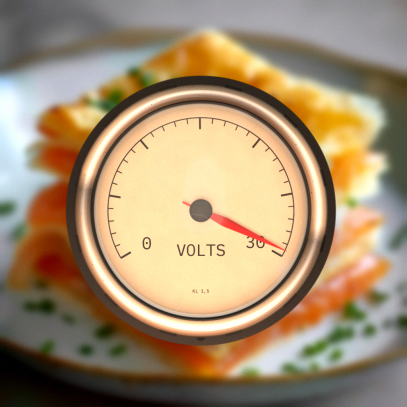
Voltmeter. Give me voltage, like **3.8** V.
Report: **29.5** V
